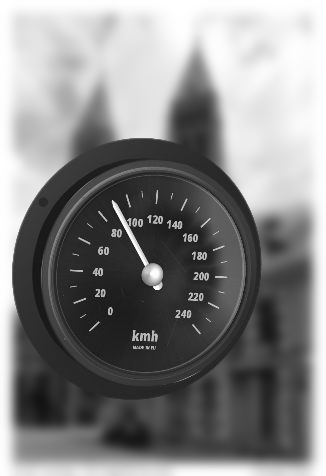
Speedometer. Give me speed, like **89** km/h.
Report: **90** km/h
